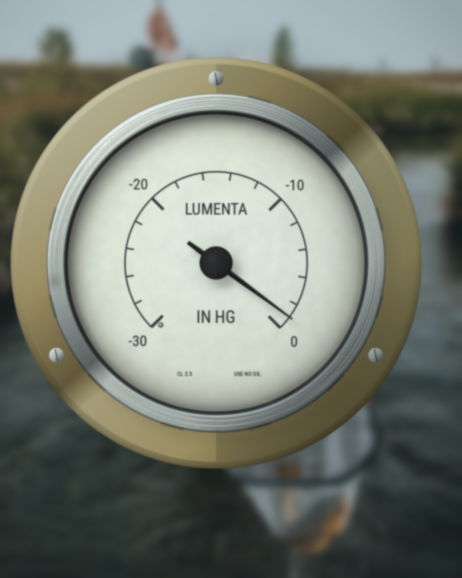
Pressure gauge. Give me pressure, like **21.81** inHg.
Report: **-1** inHg
